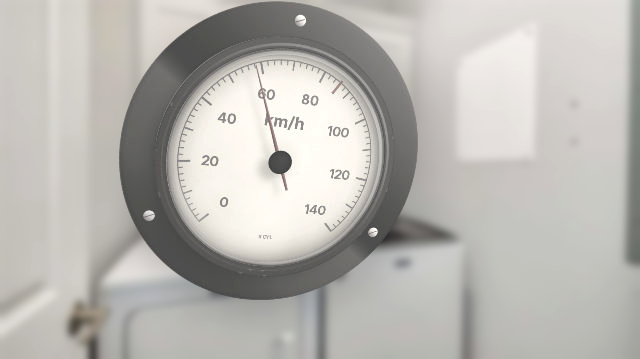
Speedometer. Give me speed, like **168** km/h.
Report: **58** km/h
